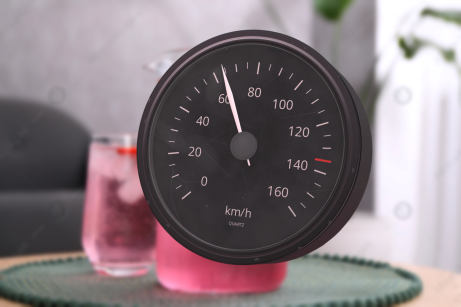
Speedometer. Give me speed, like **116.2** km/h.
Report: **65** km/h
